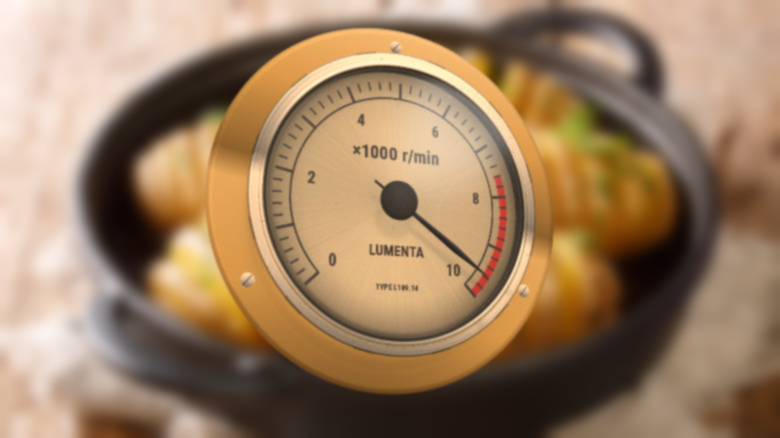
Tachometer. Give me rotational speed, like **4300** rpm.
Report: **9600** rpm
